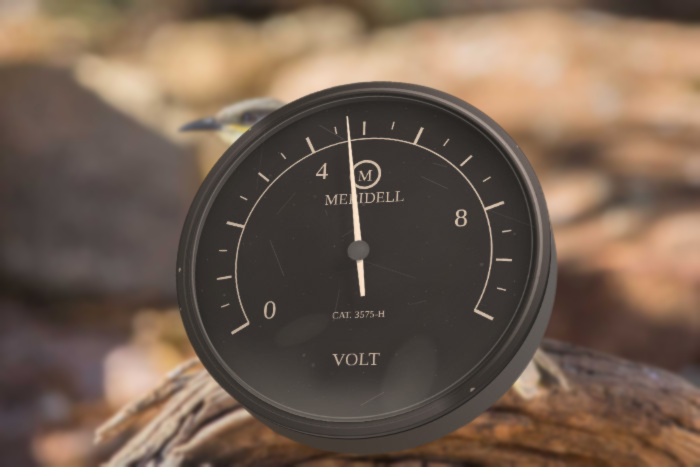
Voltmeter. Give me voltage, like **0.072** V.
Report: **4.75** V
